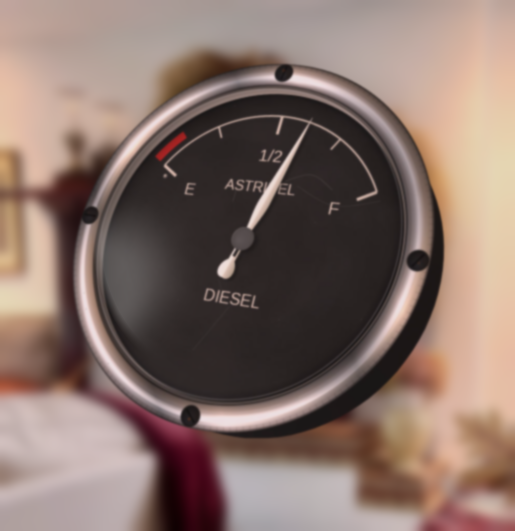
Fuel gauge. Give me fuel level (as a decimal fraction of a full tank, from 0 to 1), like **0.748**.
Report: **0.625**
